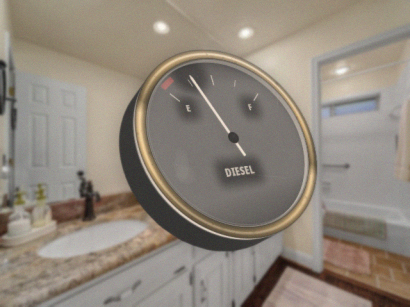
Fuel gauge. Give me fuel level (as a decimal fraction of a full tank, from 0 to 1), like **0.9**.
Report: **0.25**
